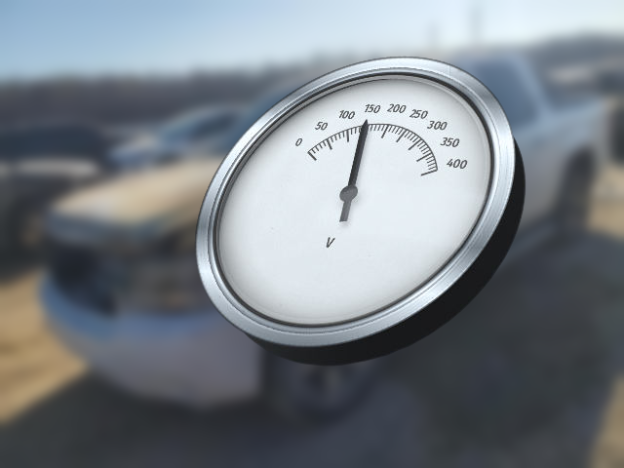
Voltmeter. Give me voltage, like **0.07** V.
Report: **150** V
